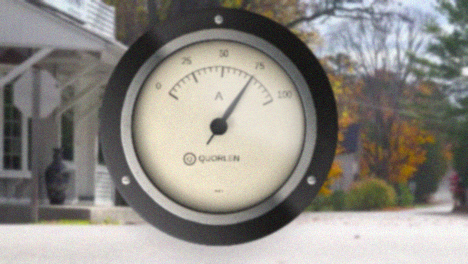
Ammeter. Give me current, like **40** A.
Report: **75** A
